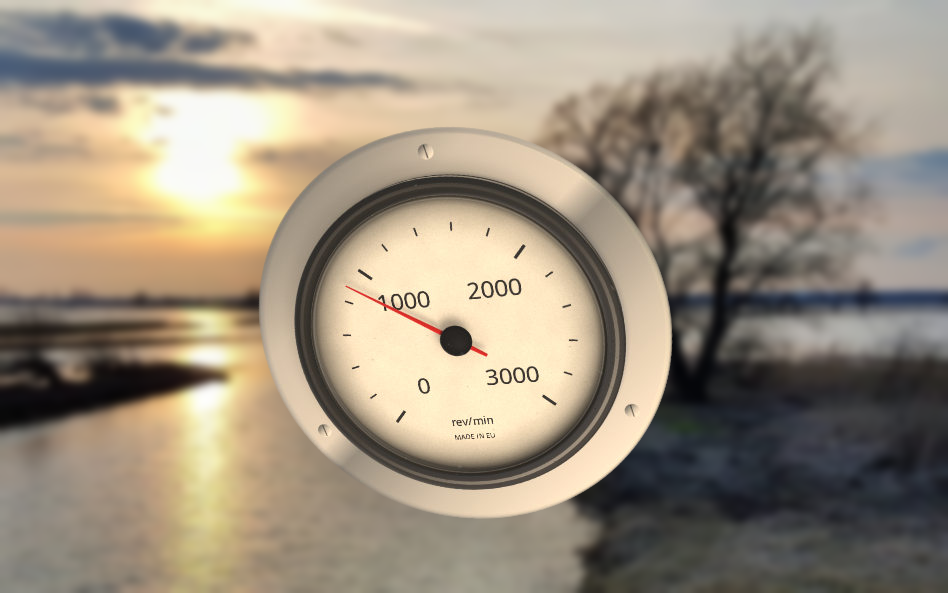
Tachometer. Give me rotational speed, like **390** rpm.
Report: **900** rpm
